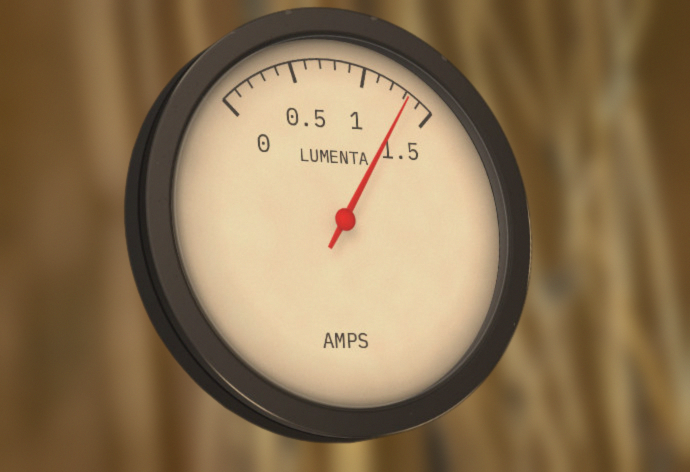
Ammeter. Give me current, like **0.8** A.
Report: **1.3** A
